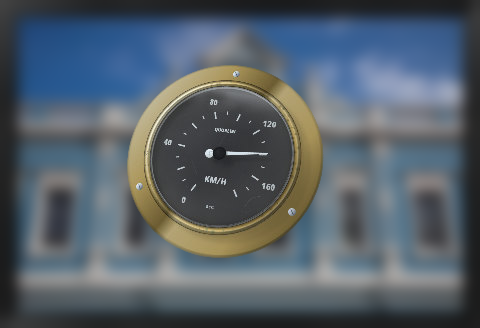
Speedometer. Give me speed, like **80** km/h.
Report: **140** km/h
